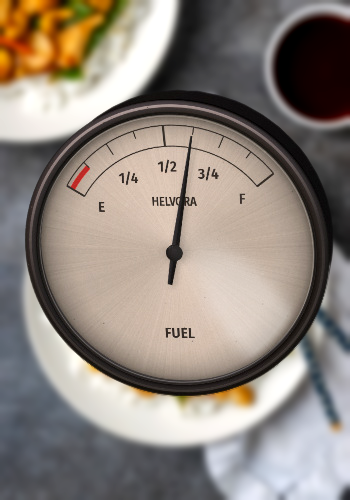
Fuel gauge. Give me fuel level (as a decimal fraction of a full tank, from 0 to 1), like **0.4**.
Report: **0.625**
